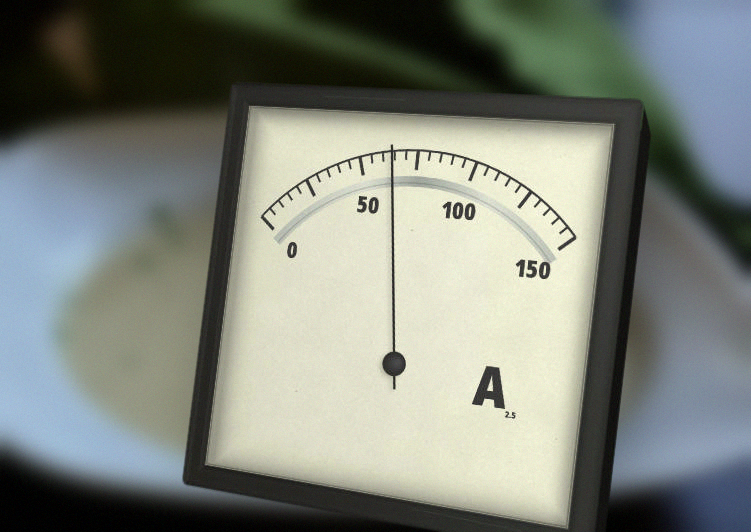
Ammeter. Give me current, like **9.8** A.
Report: **65** A
